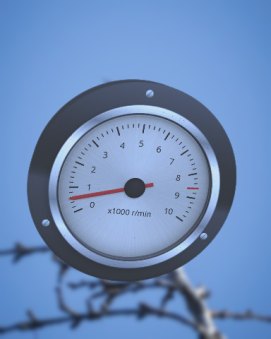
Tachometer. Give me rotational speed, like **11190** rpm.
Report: **600** rpm
